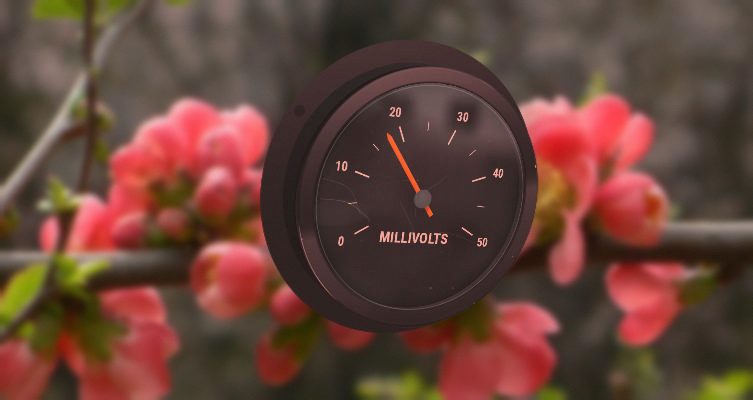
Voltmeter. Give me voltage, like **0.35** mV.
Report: **17.5** mV
